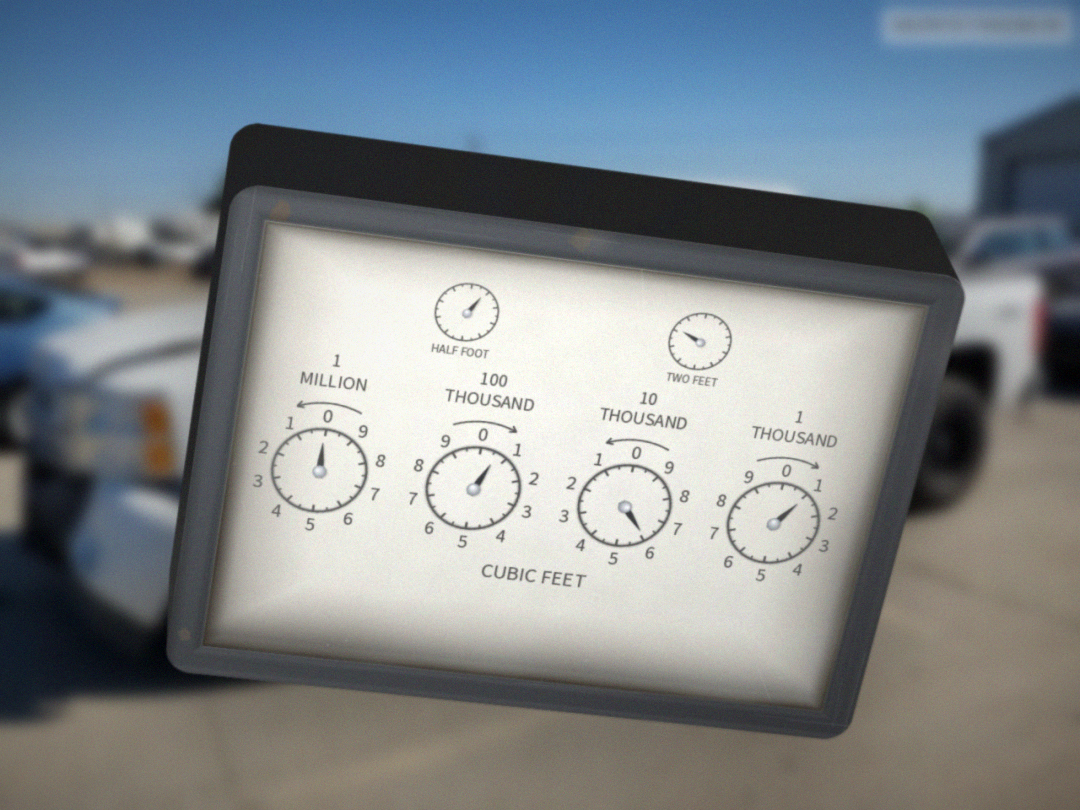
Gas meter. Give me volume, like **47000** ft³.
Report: **6100** ft³
